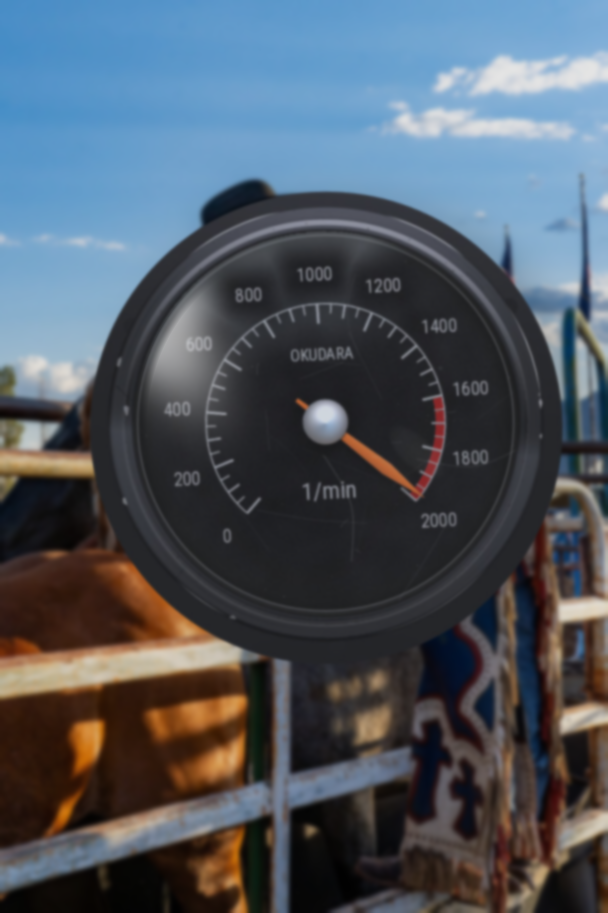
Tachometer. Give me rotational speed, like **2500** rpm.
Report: **1975** rpm
